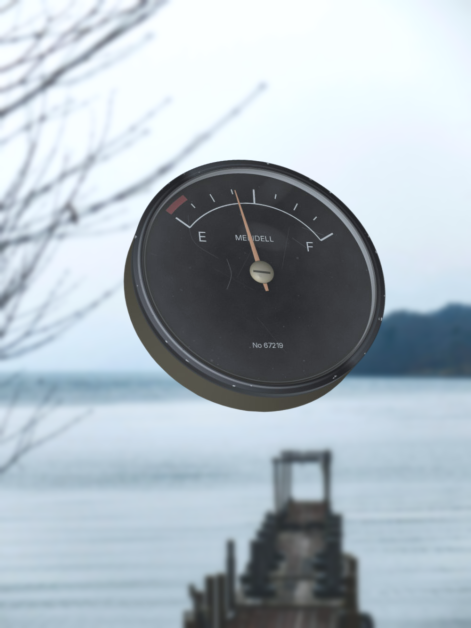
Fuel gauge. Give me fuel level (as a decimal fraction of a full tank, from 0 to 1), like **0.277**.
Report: **0.375**
